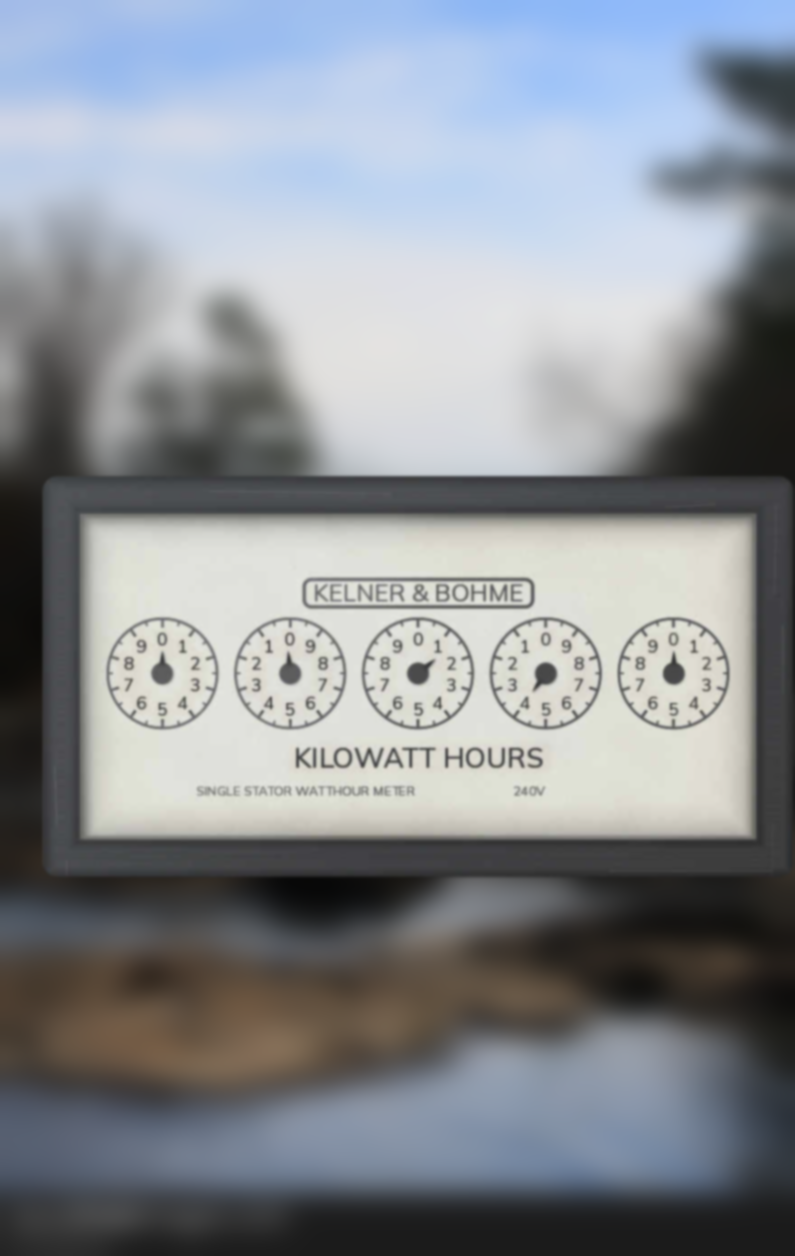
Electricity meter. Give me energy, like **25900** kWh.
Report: **140** kWh
